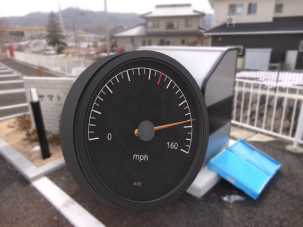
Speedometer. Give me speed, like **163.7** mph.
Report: **135** mph
